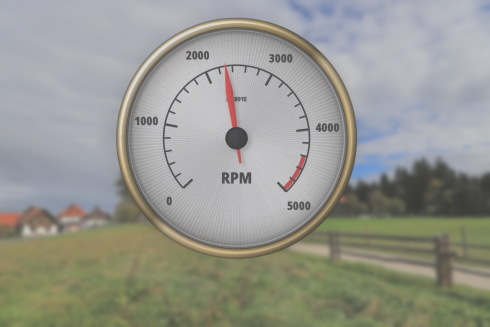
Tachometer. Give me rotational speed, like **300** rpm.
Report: **2300** rpm
